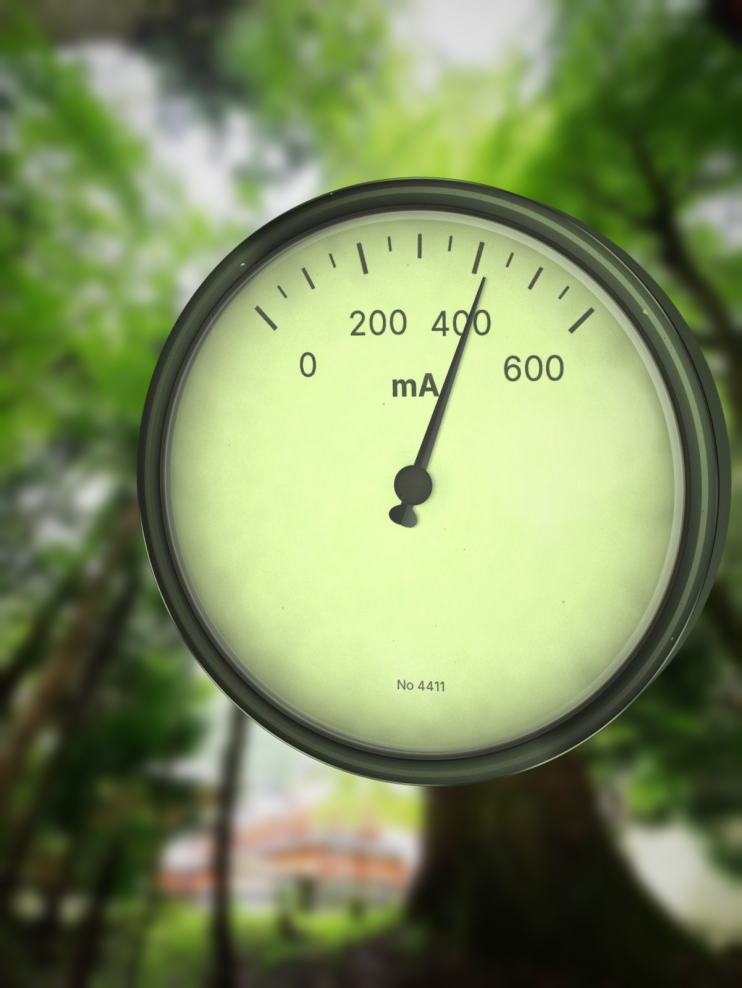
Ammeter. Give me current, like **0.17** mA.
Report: **425** mA
